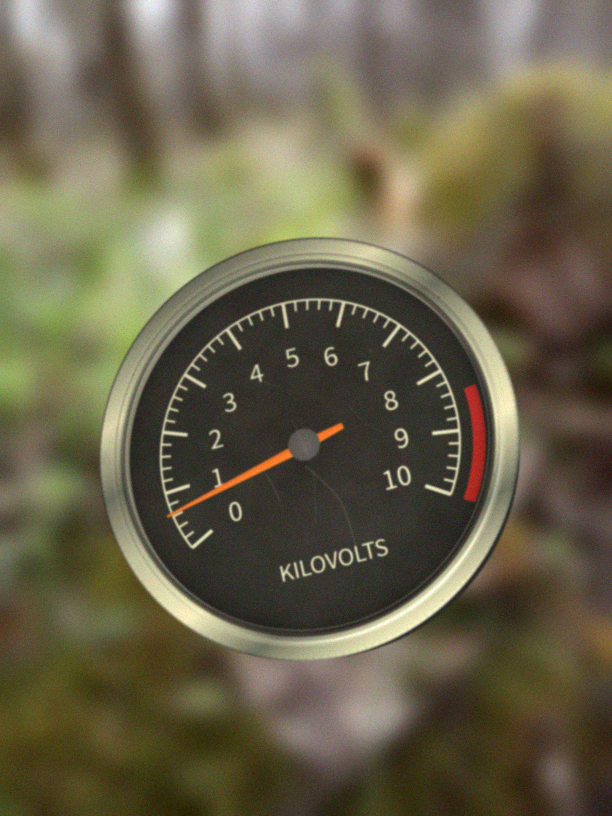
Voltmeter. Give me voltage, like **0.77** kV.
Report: **0.6** kV
